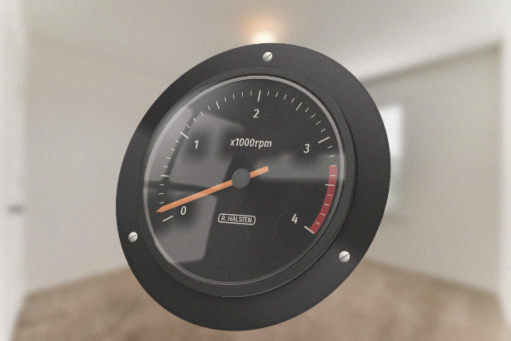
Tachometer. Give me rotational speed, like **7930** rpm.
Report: **100** rpm
